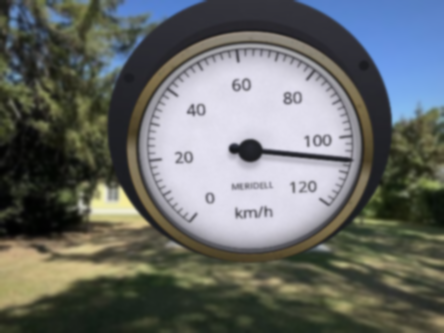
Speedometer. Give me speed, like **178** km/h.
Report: **106** km/h
